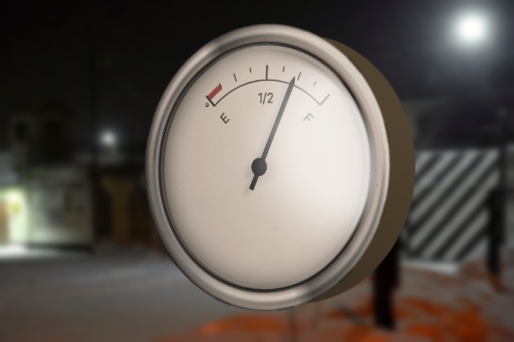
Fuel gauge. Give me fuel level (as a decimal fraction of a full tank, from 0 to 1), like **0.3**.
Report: **0.75**
